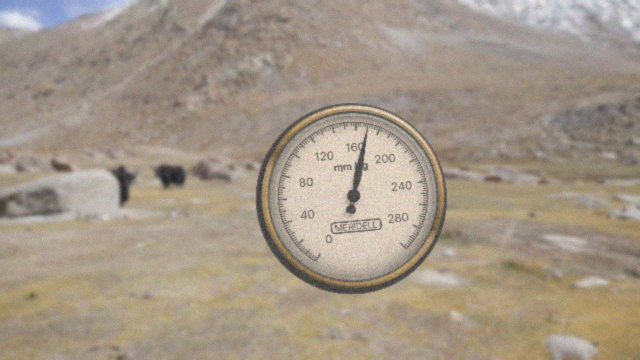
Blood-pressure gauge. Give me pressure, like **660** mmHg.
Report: **170** mmHg
